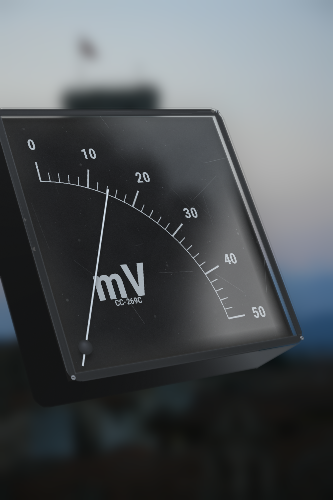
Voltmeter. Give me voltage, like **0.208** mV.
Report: **14** mV
